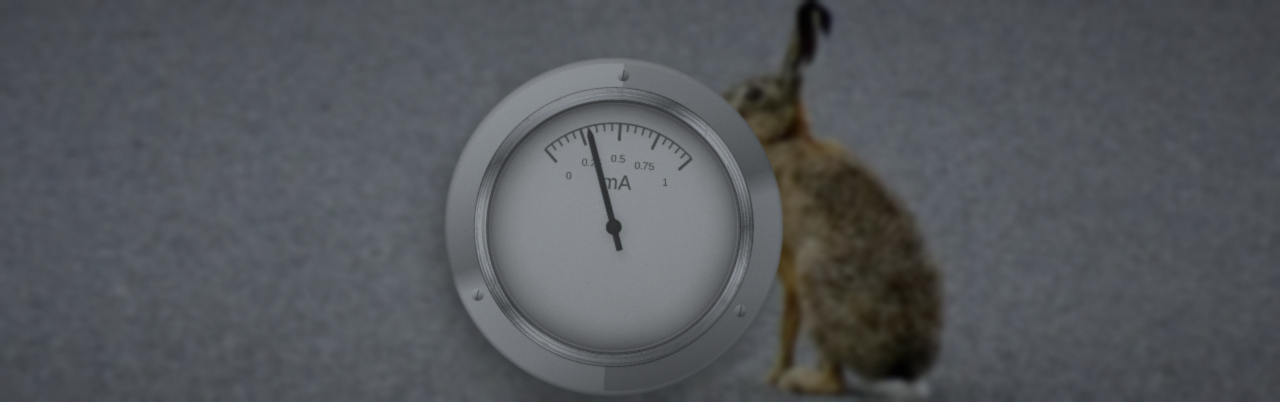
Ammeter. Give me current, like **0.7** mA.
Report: **0.3** mA
